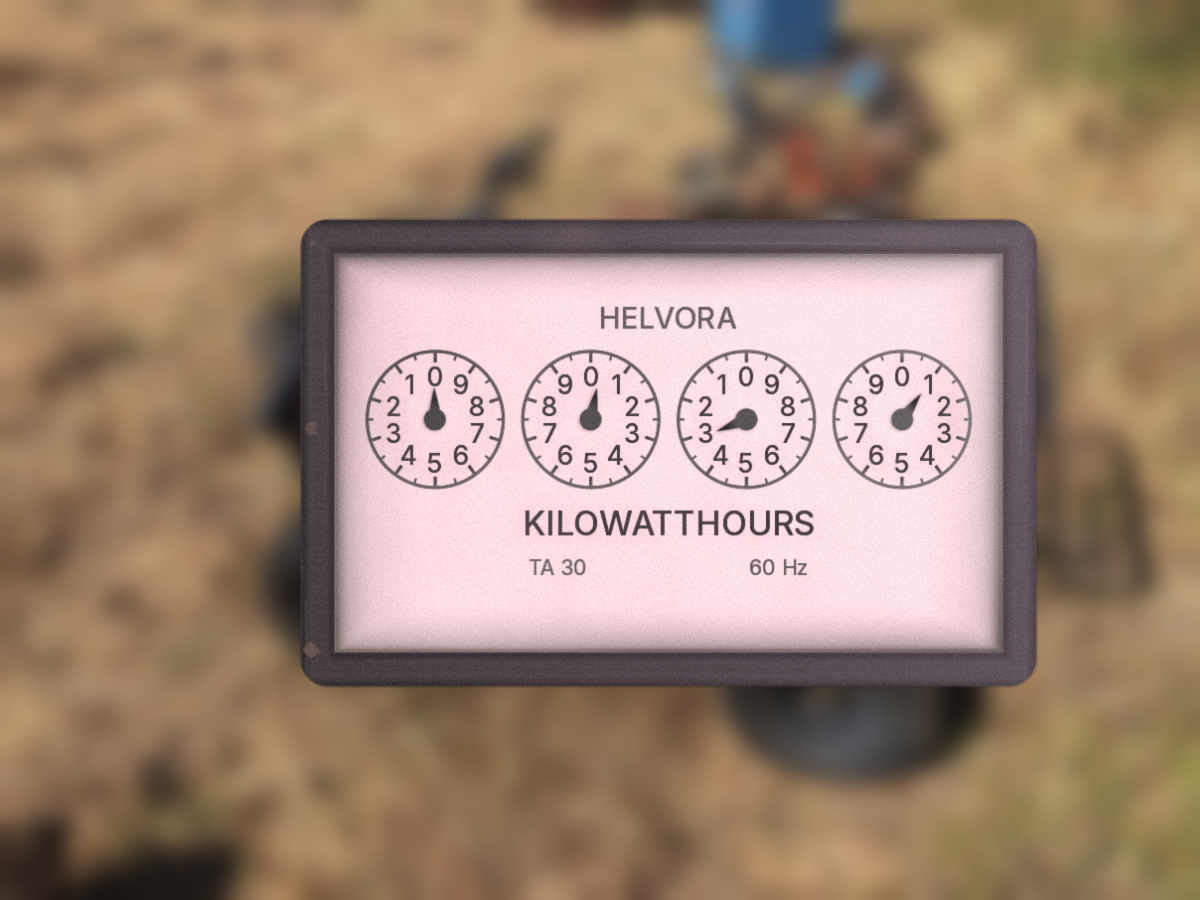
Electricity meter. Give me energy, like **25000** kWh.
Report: **31** kWh
